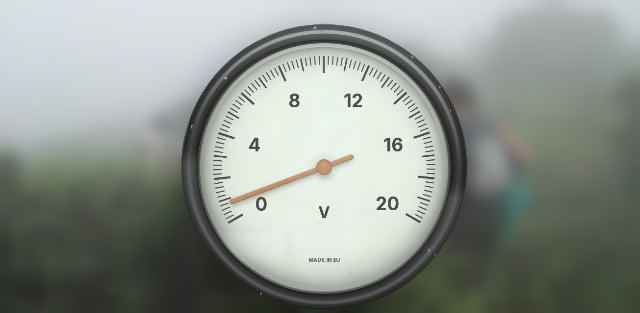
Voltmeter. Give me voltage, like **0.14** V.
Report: **0.8** V
